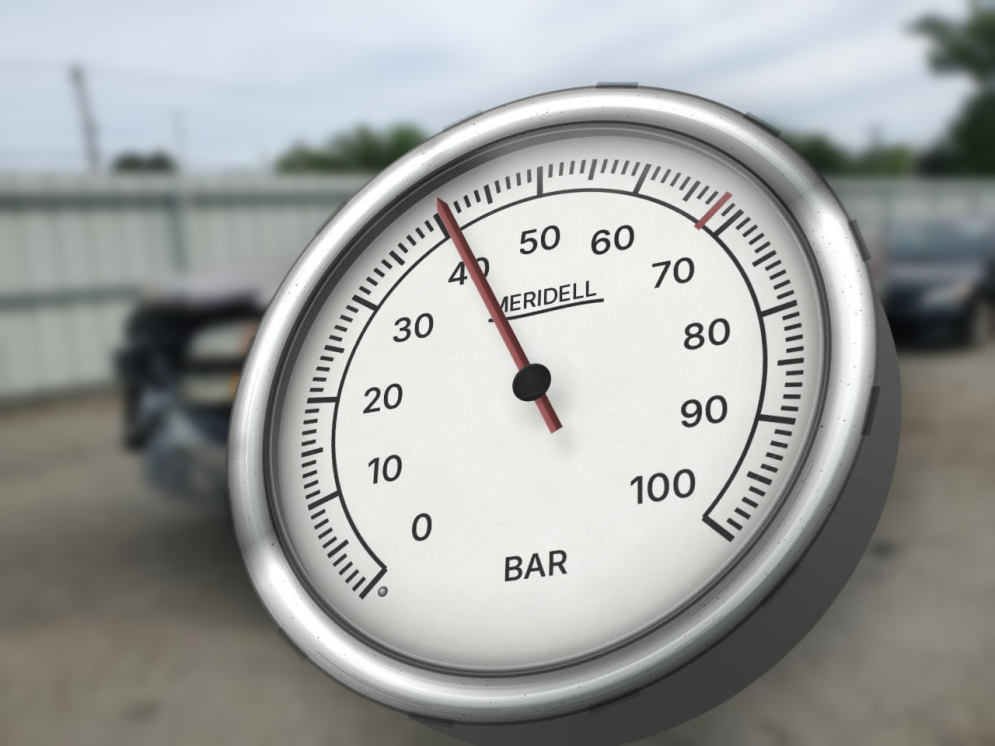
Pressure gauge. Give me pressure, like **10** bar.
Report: **41** bar
